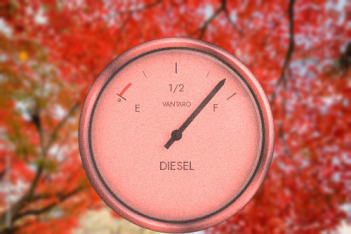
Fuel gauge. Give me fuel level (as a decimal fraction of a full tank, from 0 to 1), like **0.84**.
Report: **0.875**
